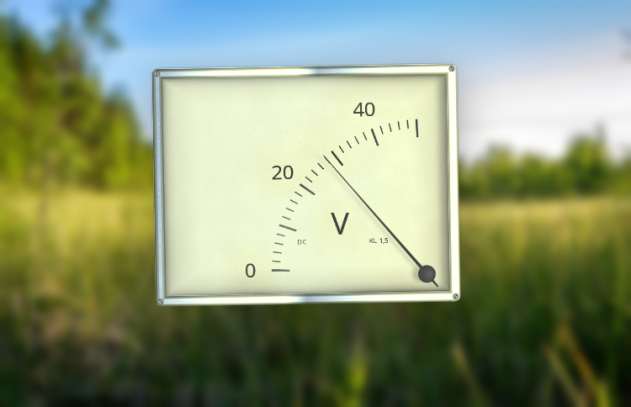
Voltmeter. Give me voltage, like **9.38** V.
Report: **28** V
